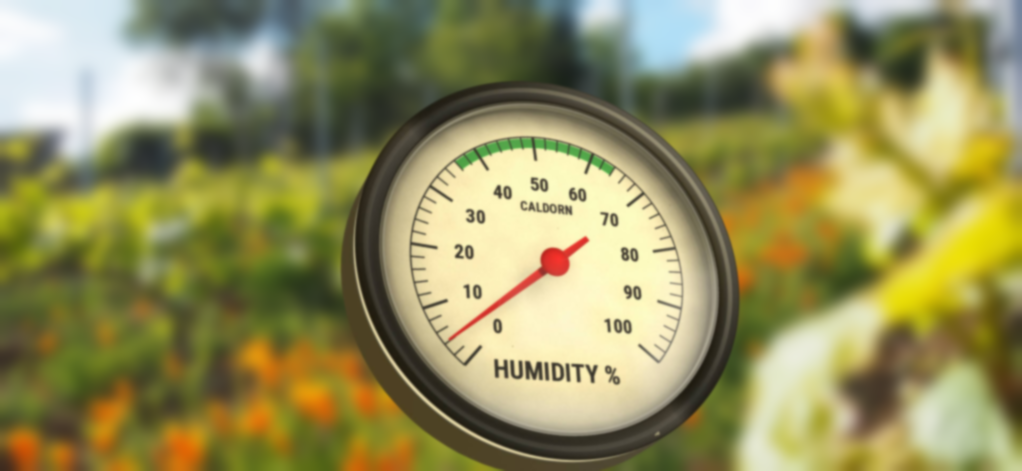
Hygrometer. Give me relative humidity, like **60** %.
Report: **4** %
